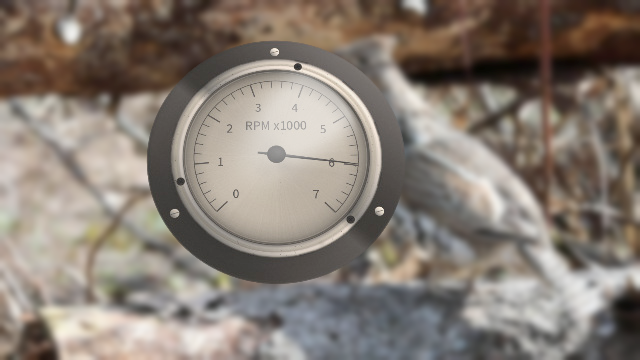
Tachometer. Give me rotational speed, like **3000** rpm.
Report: **6000** rpm
